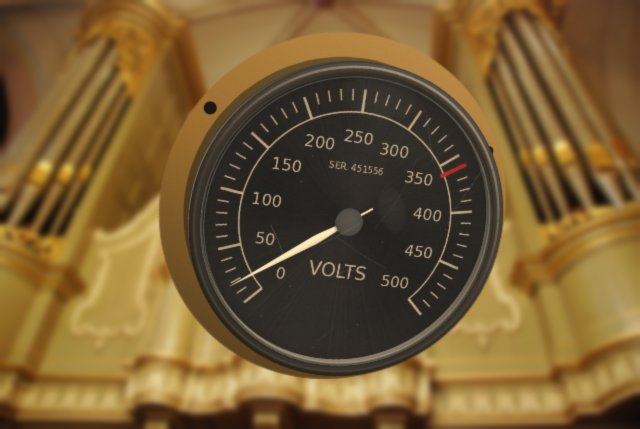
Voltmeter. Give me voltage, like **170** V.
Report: **20** V
